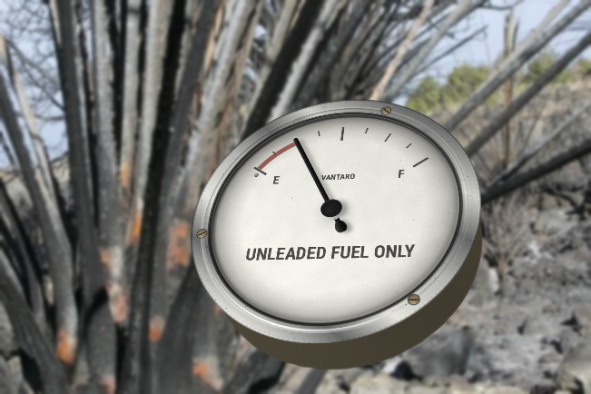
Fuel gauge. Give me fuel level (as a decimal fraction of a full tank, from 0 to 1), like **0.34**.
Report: **0.25**
